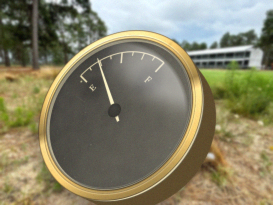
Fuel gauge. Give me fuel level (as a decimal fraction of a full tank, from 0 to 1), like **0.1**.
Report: **0.25**
